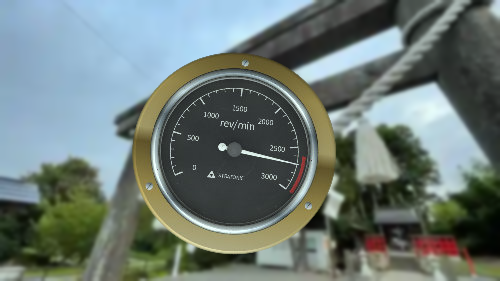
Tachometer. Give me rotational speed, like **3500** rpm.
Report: **2700** rpm
